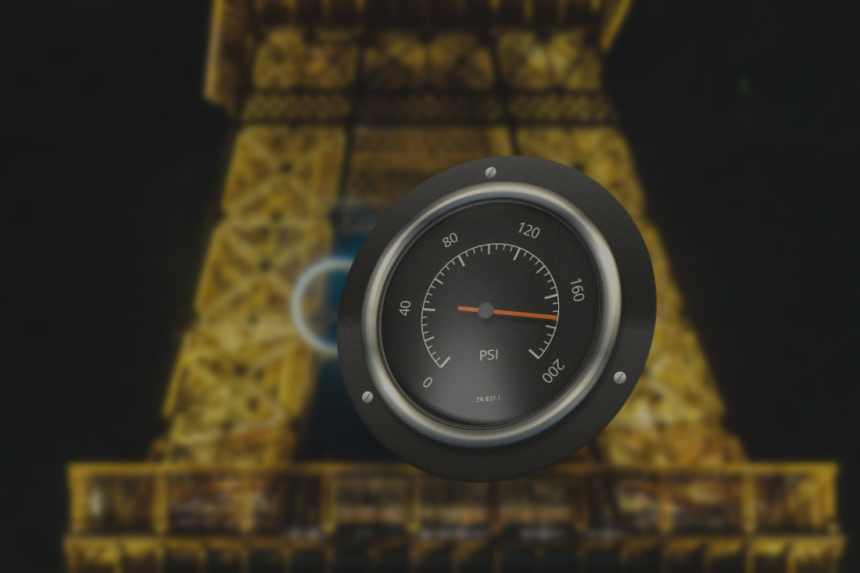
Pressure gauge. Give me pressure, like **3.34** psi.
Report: **175** psi
